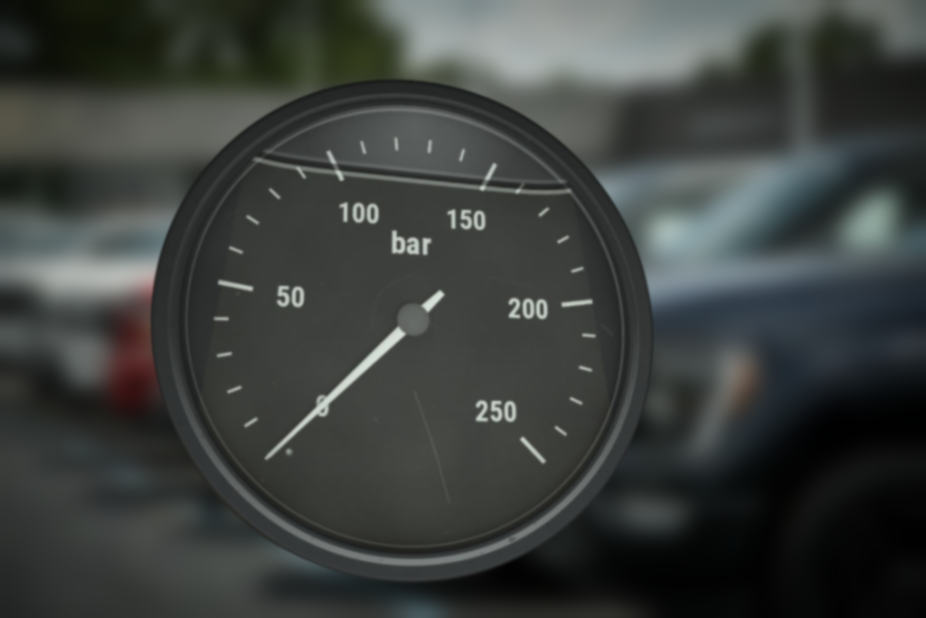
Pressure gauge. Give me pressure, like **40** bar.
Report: **0** bar
